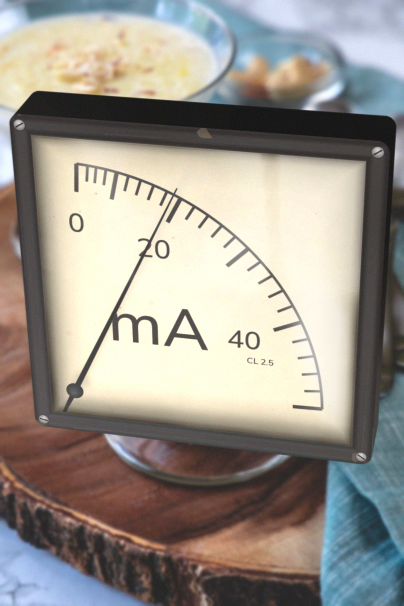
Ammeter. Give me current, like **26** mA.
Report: **19** mA
